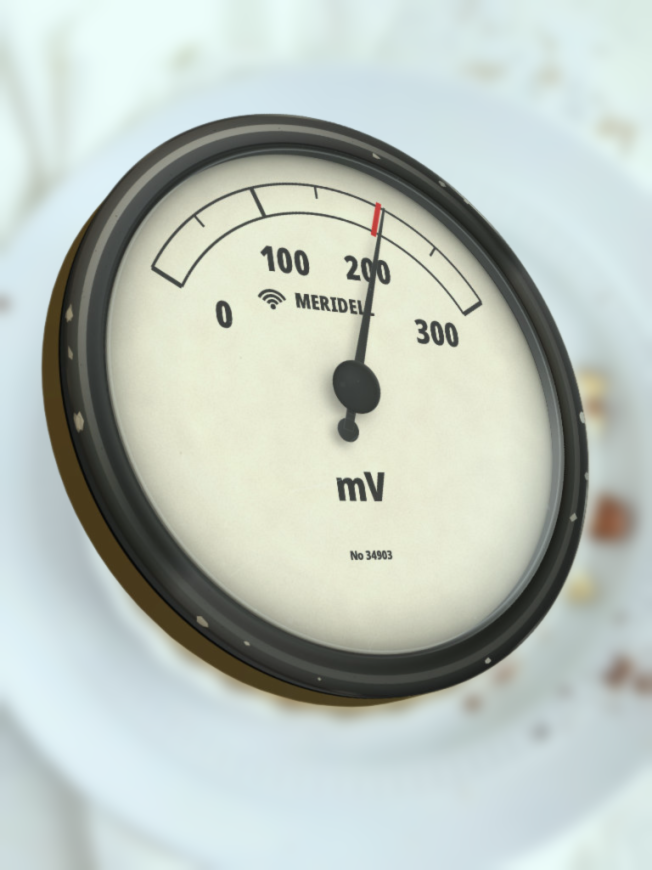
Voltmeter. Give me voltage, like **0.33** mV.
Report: **200** mV
